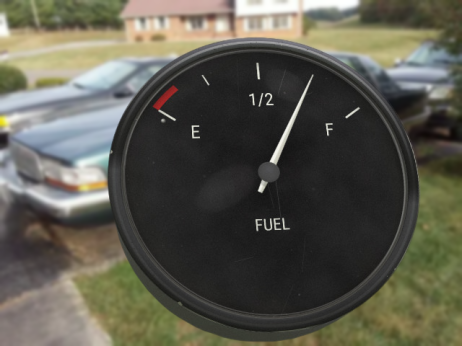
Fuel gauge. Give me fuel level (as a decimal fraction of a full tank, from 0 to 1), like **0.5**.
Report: **0.75**
